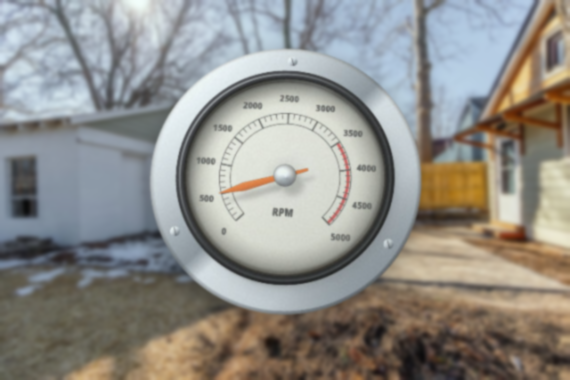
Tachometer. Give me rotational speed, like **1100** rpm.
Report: **500** rpm
